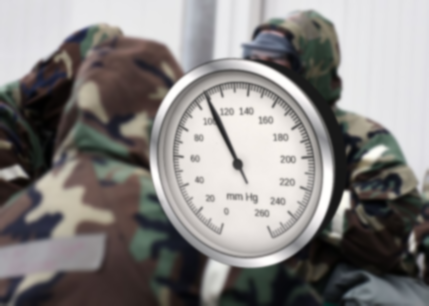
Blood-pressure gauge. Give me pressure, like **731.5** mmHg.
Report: **110** mmHg
